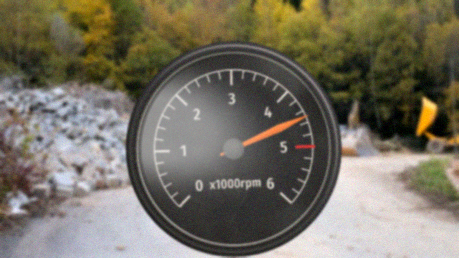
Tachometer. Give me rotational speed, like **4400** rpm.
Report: **4500** rpm
